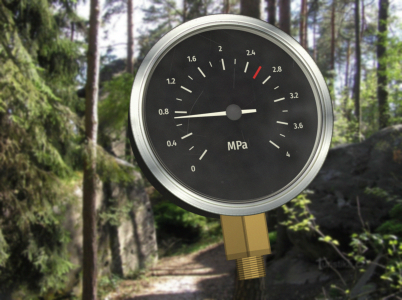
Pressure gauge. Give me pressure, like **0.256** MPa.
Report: **0.7** MPa
